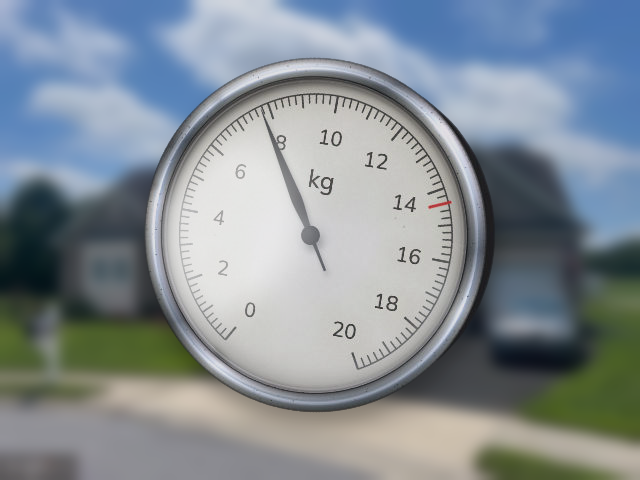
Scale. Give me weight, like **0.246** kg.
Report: **7.8** kg
